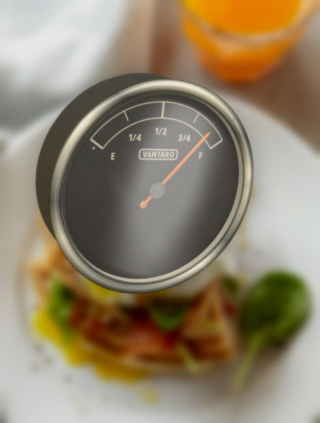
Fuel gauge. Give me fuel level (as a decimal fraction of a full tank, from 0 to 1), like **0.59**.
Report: **0.875**
